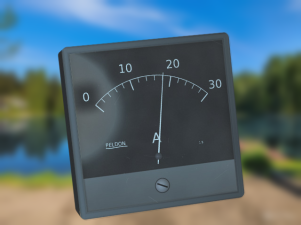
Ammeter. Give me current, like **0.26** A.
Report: **18** A
